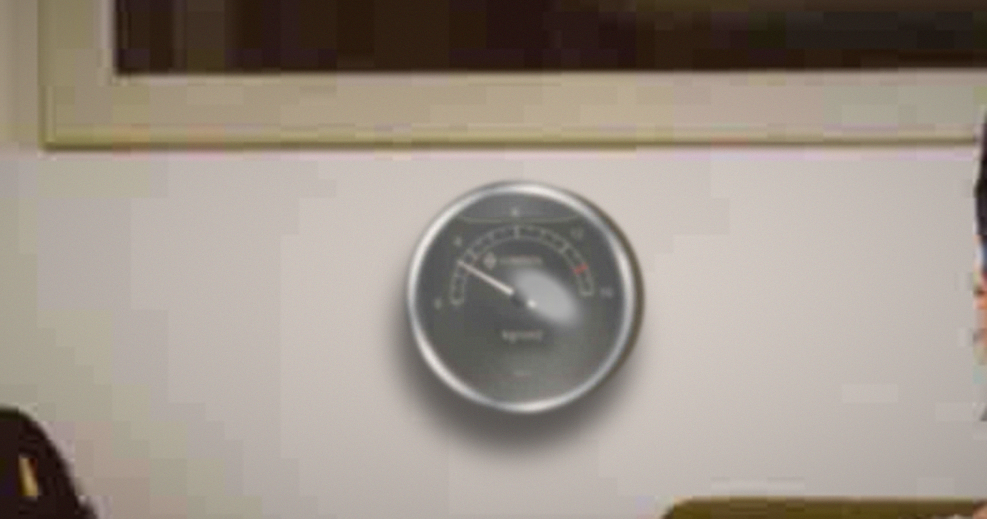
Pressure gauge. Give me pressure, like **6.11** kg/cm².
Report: **3** kg/cm²
